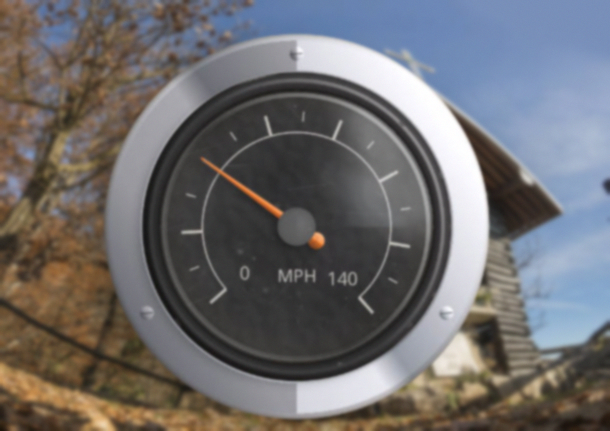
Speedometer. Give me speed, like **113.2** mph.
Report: **40** mph
